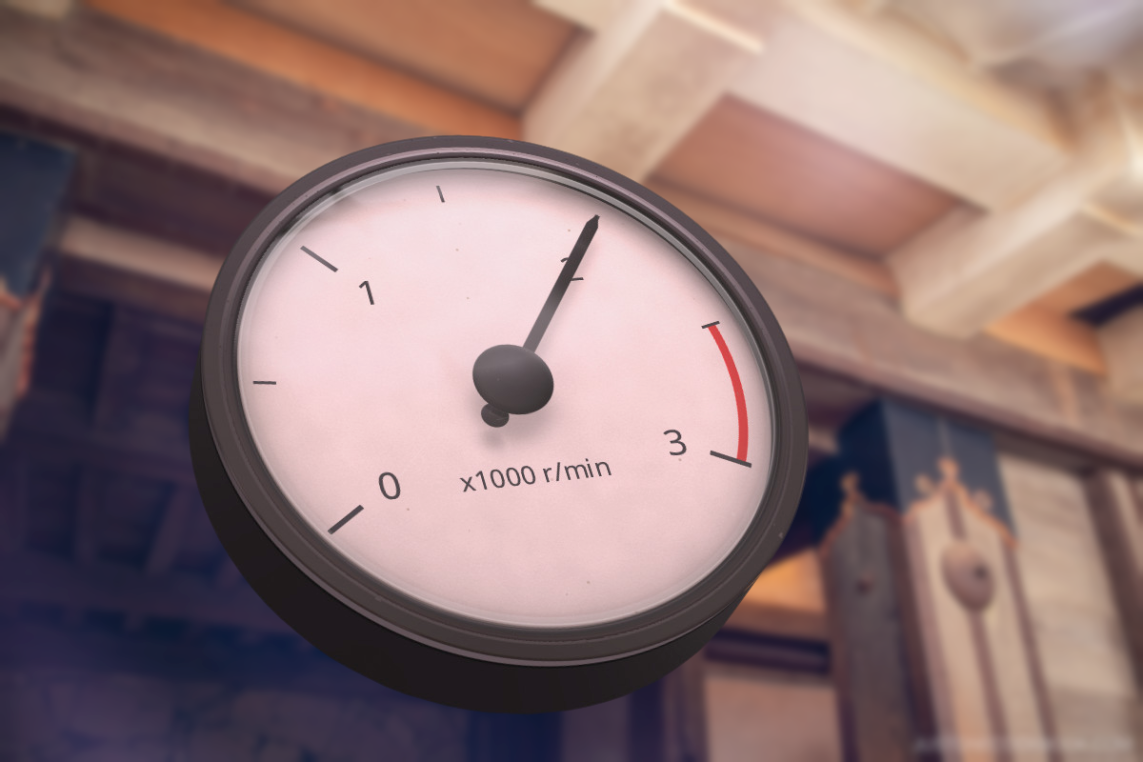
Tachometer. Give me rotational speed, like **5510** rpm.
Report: **2000** rpm
